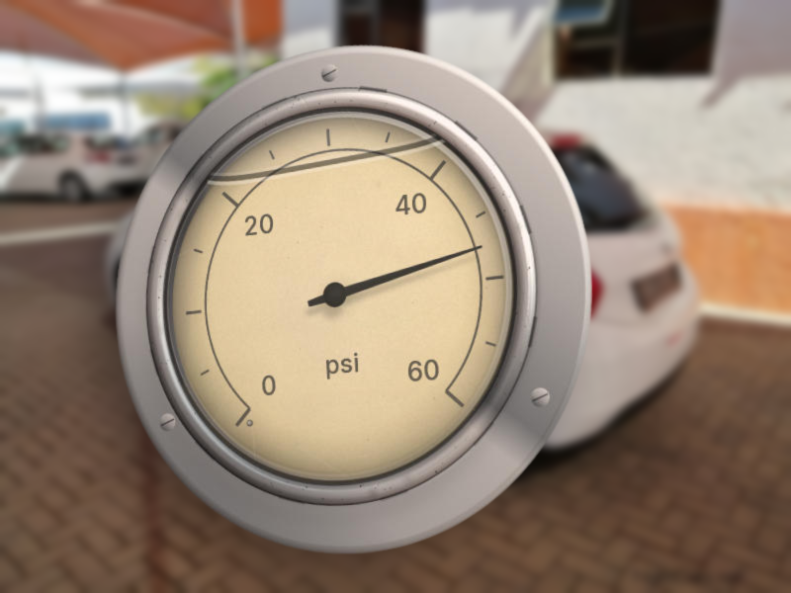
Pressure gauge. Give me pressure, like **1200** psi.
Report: **47.5** psi
